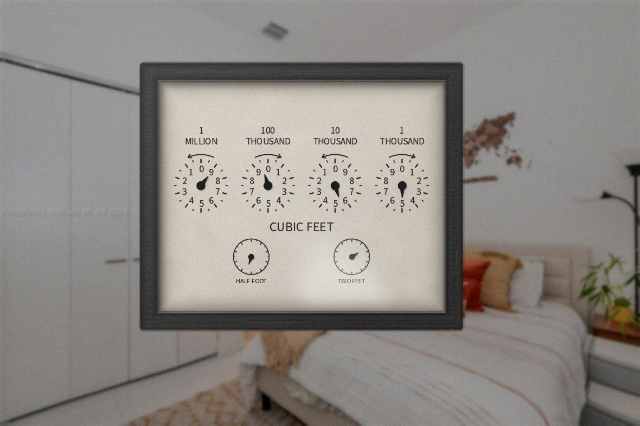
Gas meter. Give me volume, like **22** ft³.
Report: **895500** ft³
